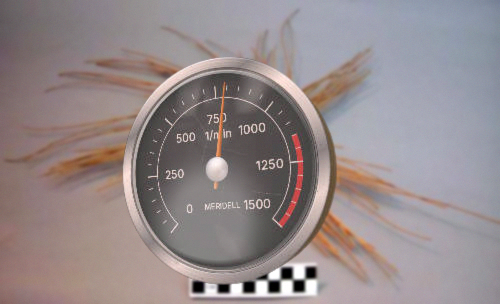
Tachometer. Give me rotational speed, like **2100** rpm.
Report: **800** rpm
